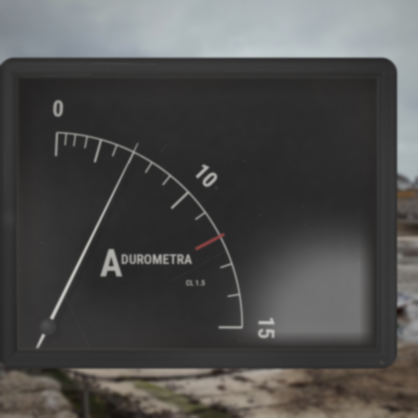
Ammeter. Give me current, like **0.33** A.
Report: **7** A
